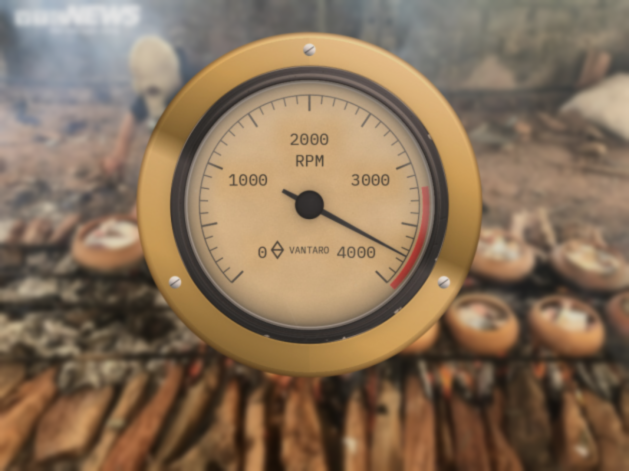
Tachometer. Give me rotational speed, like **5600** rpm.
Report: **3750** rpm
